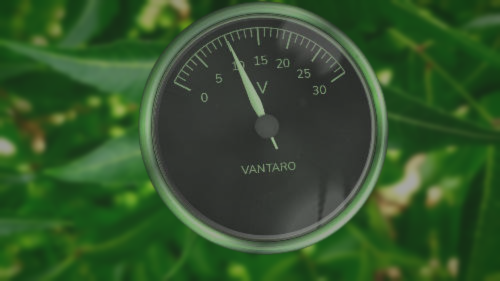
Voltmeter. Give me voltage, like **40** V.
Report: **10** V
